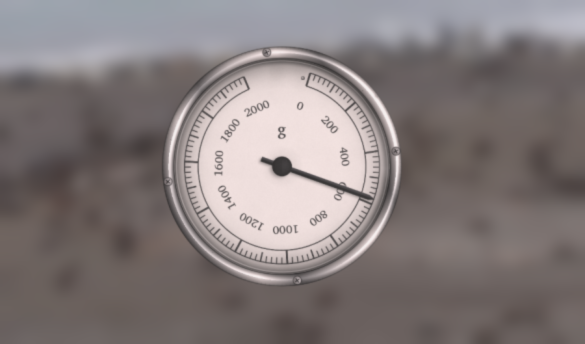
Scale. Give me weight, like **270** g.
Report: **580** g
